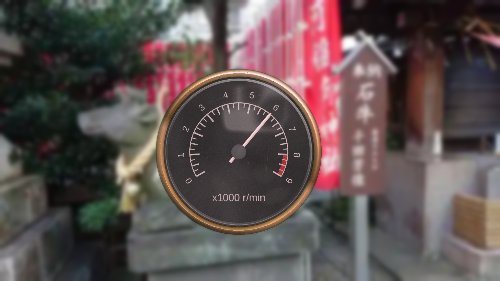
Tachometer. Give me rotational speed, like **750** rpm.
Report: **6000** rpm
